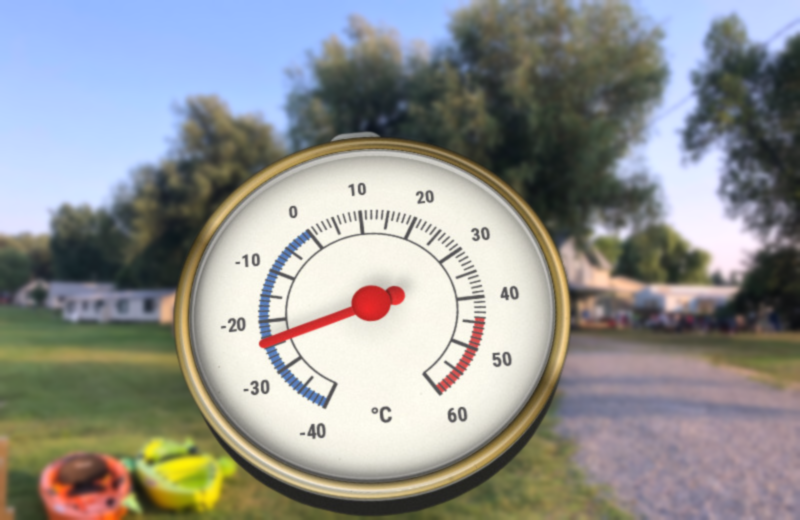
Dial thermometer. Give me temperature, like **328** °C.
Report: **-25** °C
